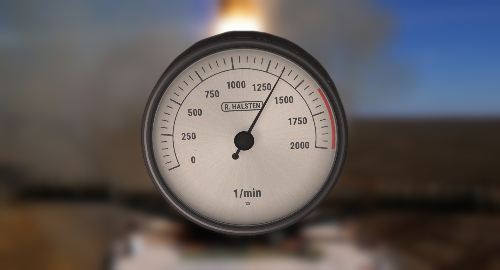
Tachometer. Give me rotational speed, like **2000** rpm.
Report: **1350** rpm
